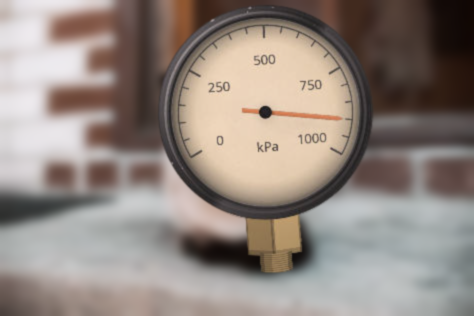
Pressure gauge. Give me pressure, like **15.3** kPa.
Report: **900** kPa
